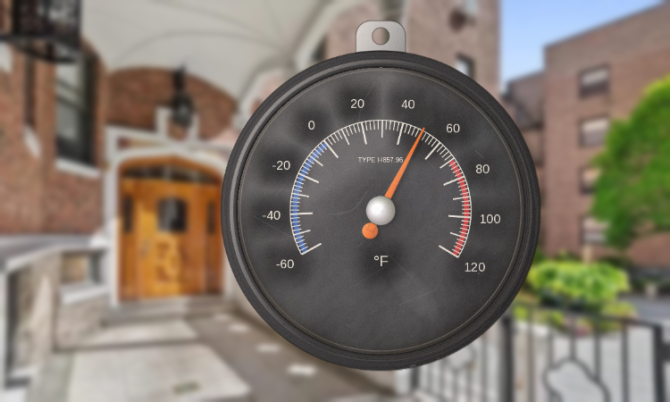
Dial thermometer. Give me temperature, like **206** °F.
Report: **50** °F
